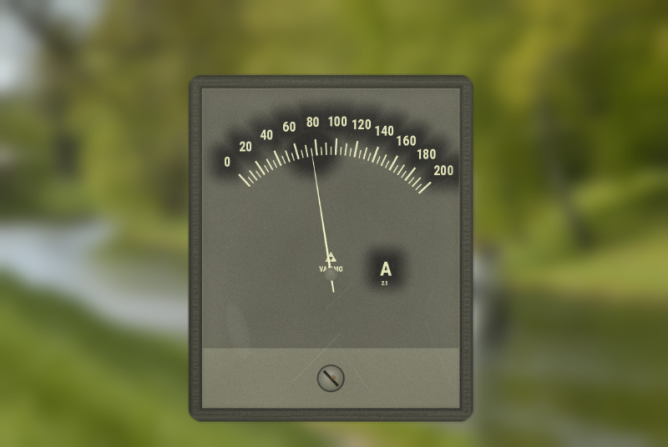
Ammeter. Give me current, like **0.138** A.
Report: **75** A
